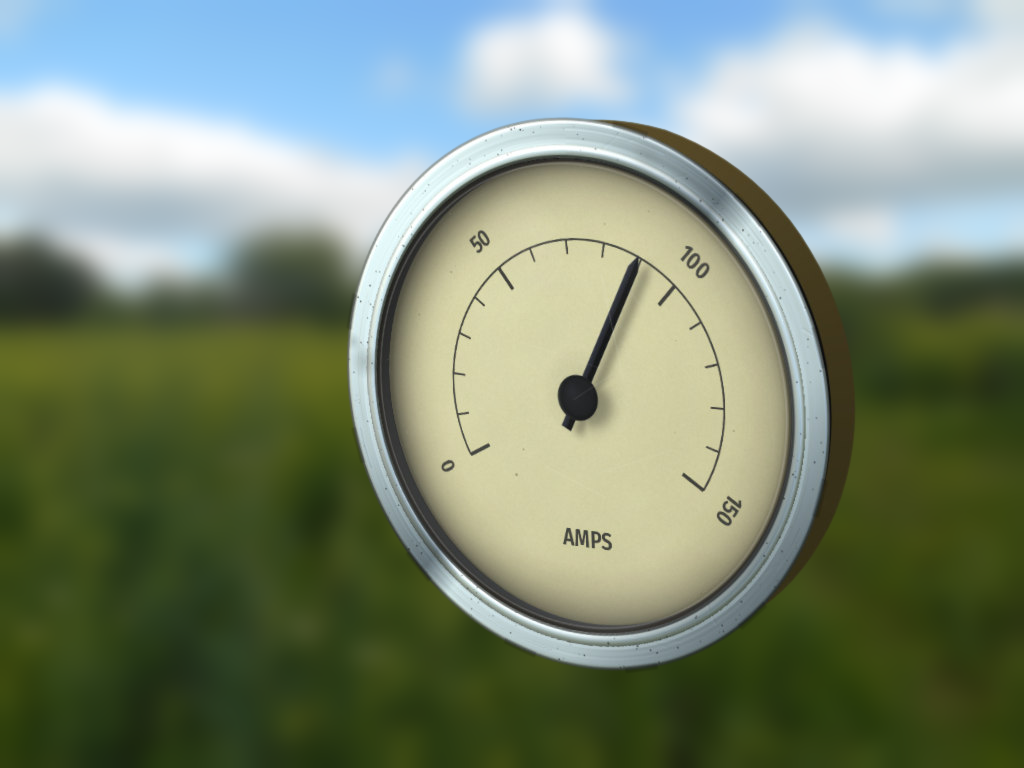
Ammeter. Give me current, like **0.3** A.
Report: **90** A
